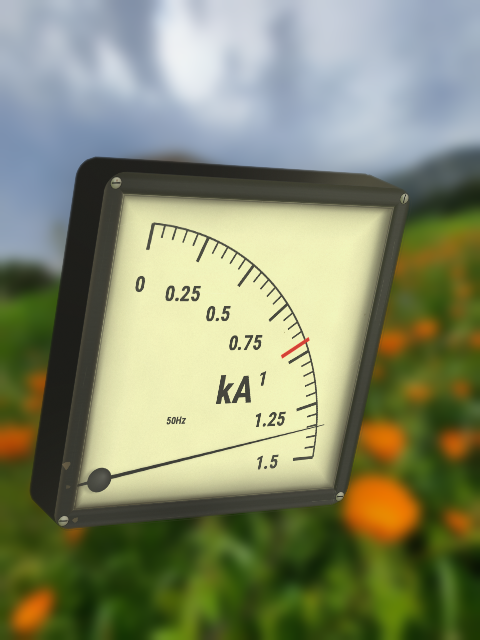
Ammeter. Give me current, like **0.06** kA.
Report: **1.35** kA
